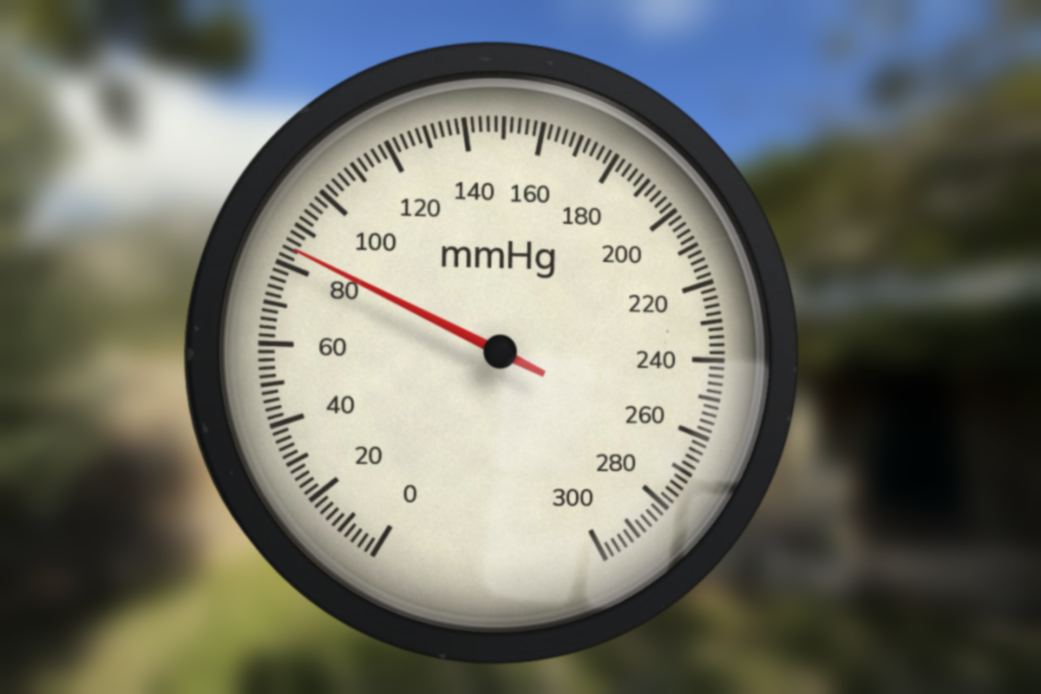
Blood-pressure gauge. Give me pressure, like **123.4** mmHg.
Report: **84** mmHg
